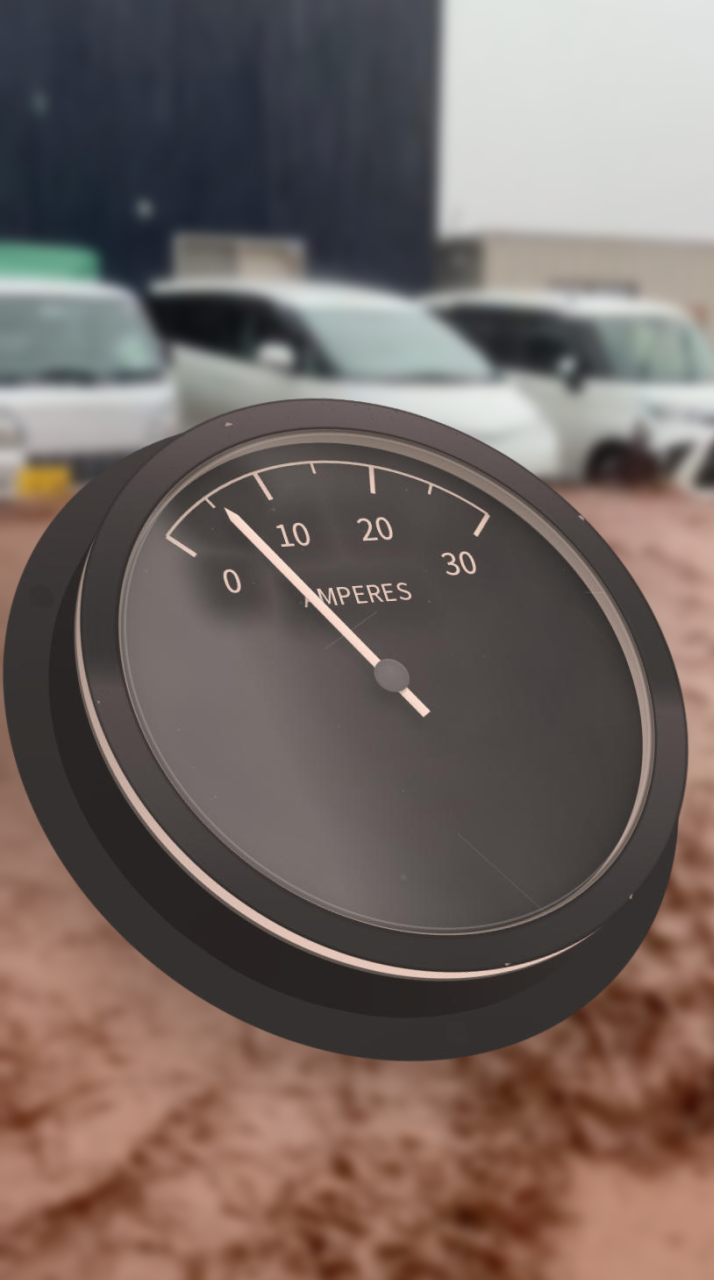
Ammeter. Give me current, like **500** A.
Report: **5** A
